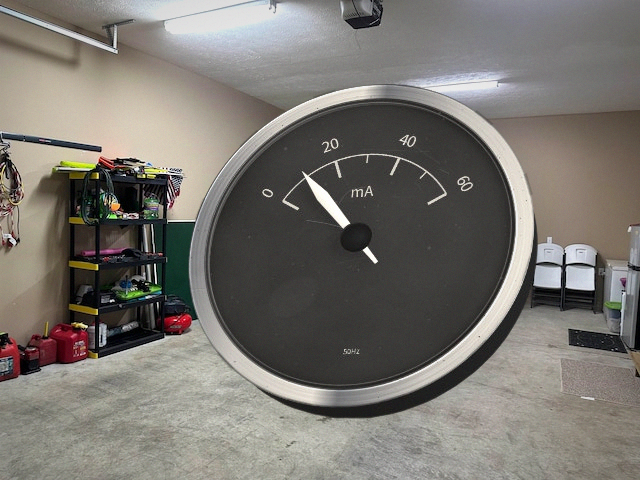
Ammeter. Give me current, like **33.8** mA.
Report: **10** mA
